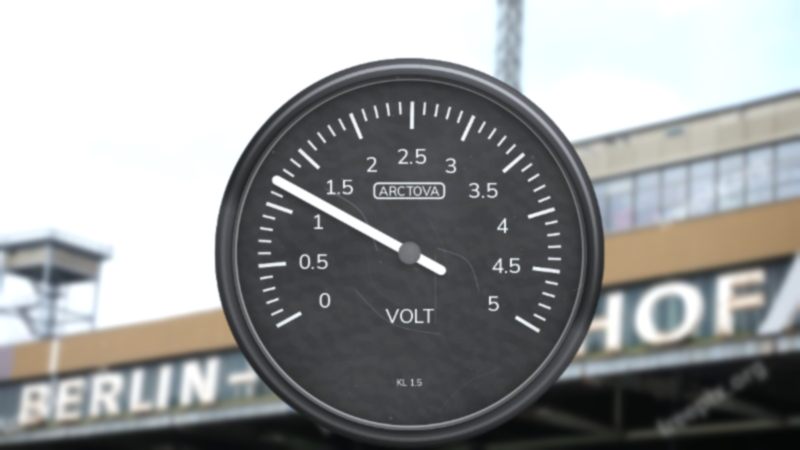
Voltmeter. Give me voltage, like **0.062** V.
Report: **1.2** V
